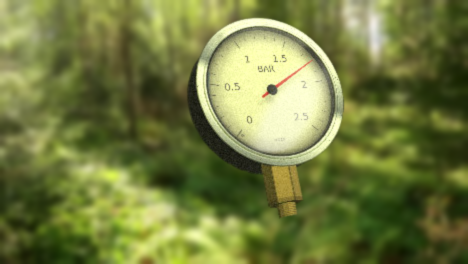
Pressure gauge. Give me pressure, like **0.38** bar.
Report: **1.8** bar
